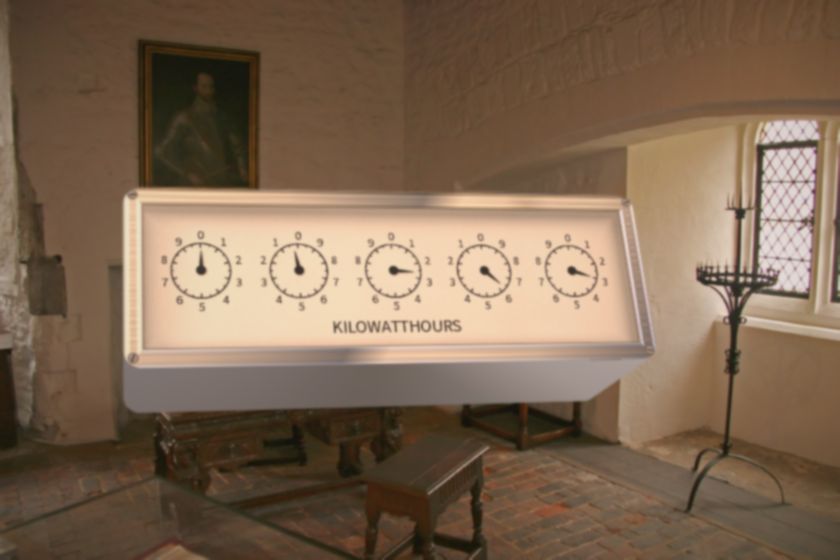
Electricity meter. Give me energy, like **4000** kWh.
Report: **263** kWh
